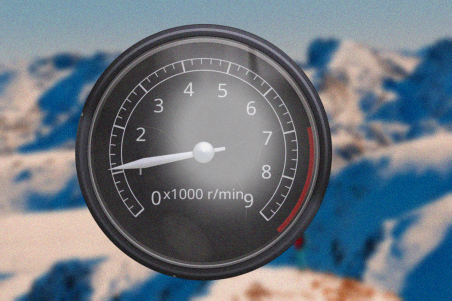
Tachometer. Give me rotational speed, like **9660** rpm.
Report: **1100** rpm
